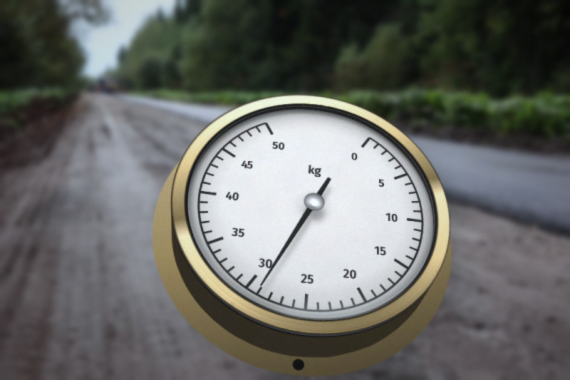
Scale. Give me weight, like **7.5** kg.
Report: **29** kg
